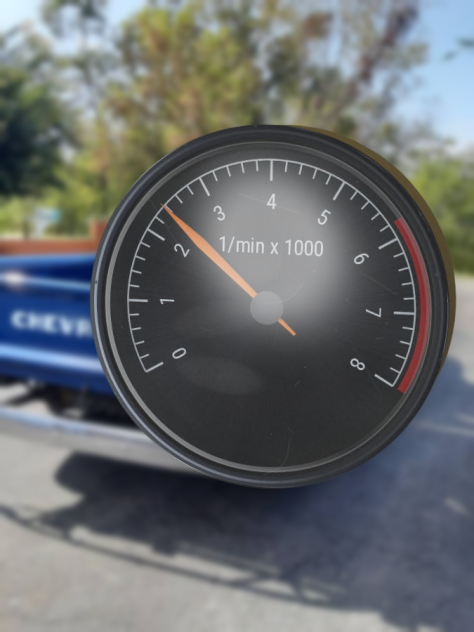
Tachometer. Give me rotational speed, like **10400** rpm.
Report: **2400** rpm
